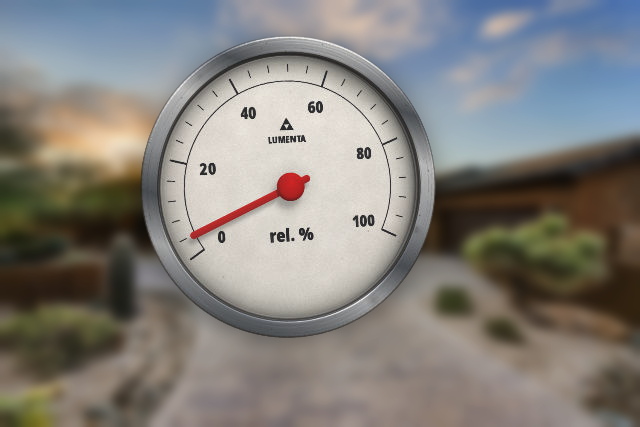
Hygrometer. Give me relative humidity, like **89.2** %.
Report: **4** %
